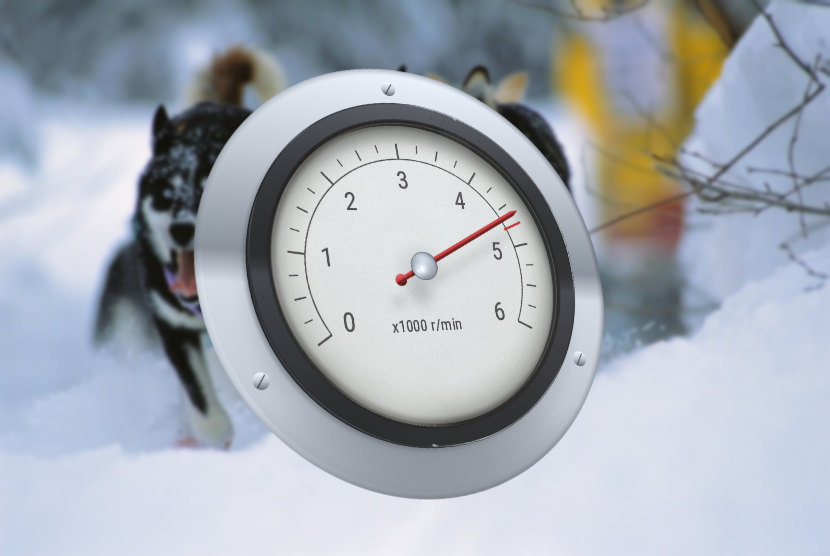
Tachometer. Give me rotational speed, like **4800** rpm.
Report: **4625** rpm
